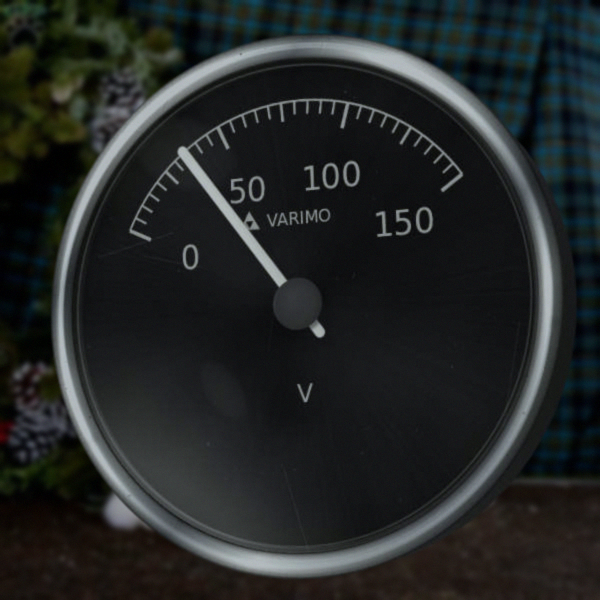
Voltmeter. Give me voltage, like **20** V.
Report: **35** V
